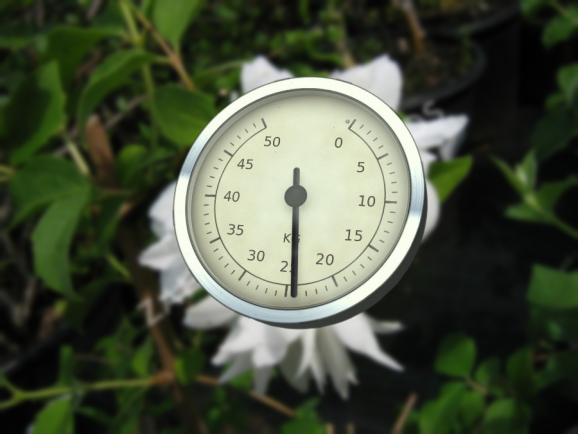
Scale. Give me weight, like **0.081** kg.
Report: **24** kg
